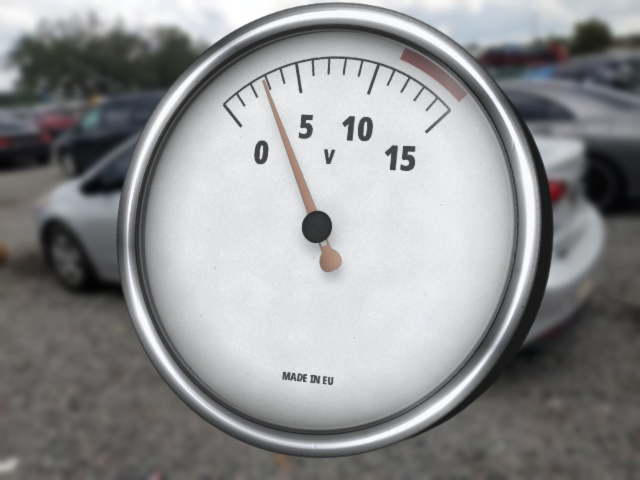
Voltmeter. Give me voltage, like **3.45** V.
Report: **3** V
